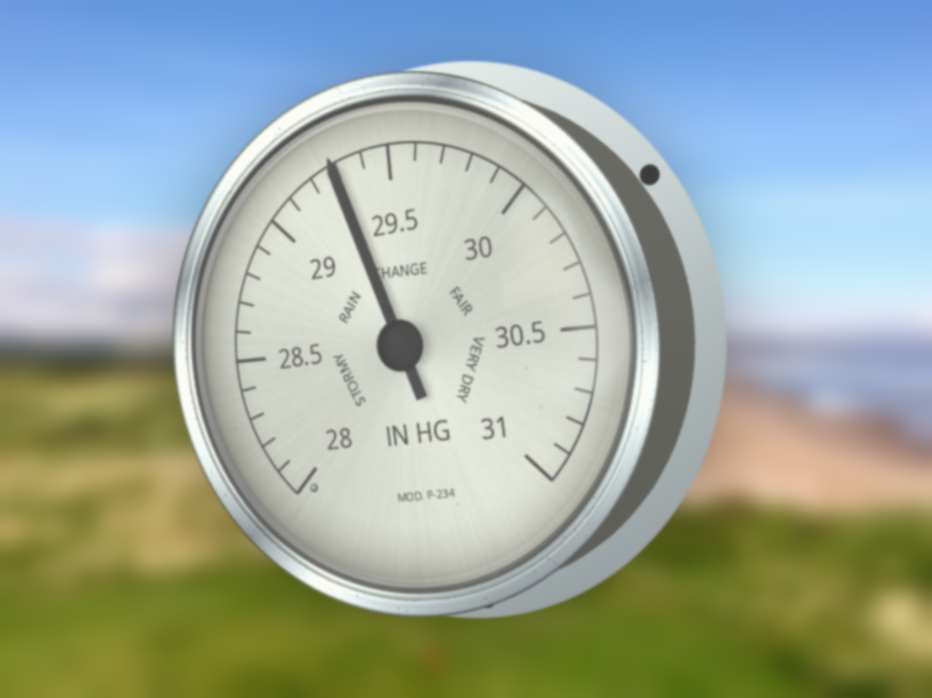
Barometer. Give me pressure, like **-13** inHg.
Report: **29.3** inHg
